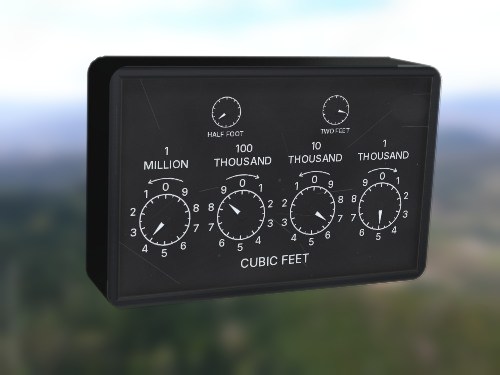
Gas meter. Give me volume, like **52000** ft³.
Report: **386500** ft³
